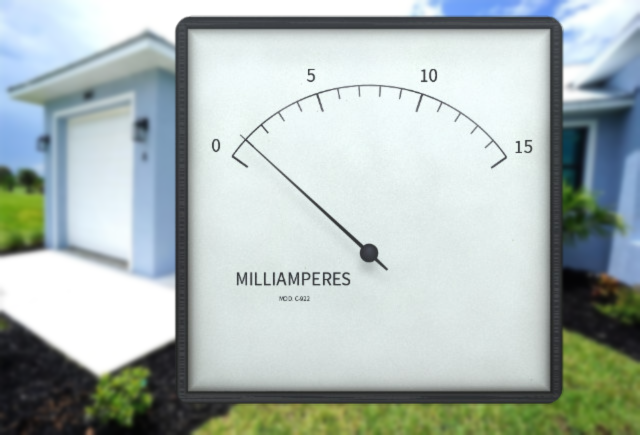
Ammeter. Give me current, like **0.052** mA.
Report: **1** mA
